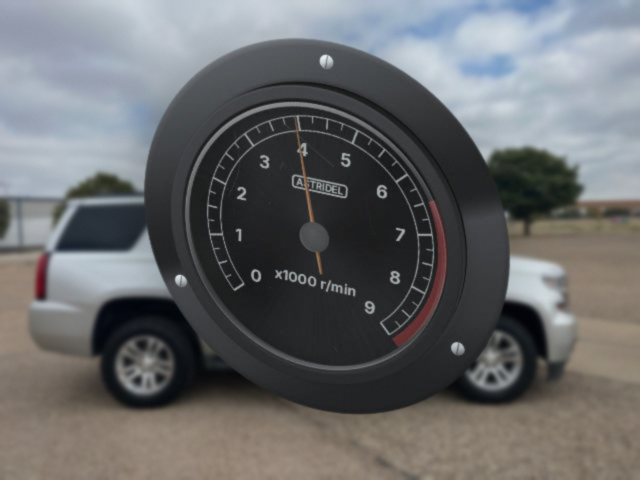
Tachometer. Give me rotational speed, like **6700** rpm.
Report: **4000** rpm
